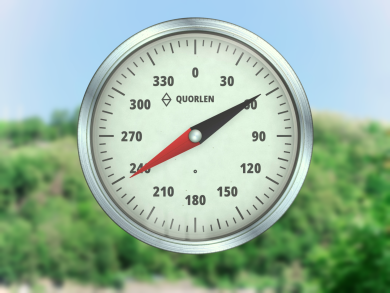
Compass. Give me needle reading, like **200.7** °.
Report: **237.5** °
